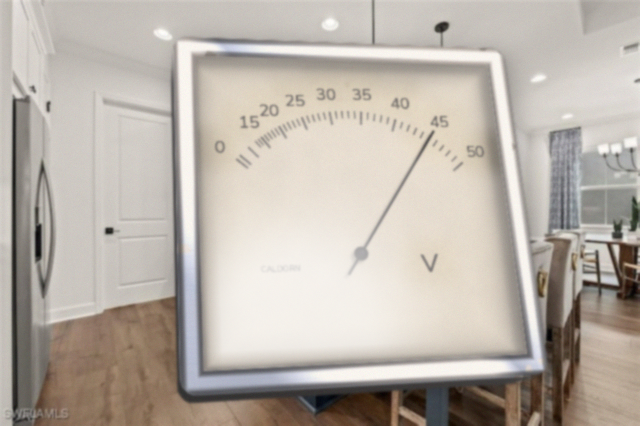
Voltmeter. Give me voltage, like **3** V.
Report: **45** V
